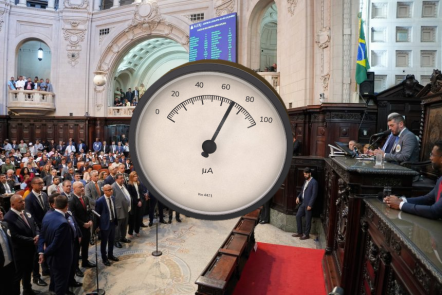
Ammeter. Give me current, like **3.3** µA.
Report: **70** µA
